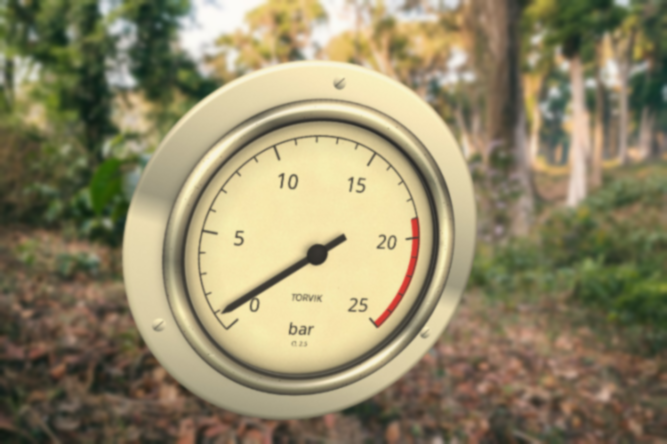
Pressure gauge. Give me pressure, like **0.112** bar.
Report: **1** bar
